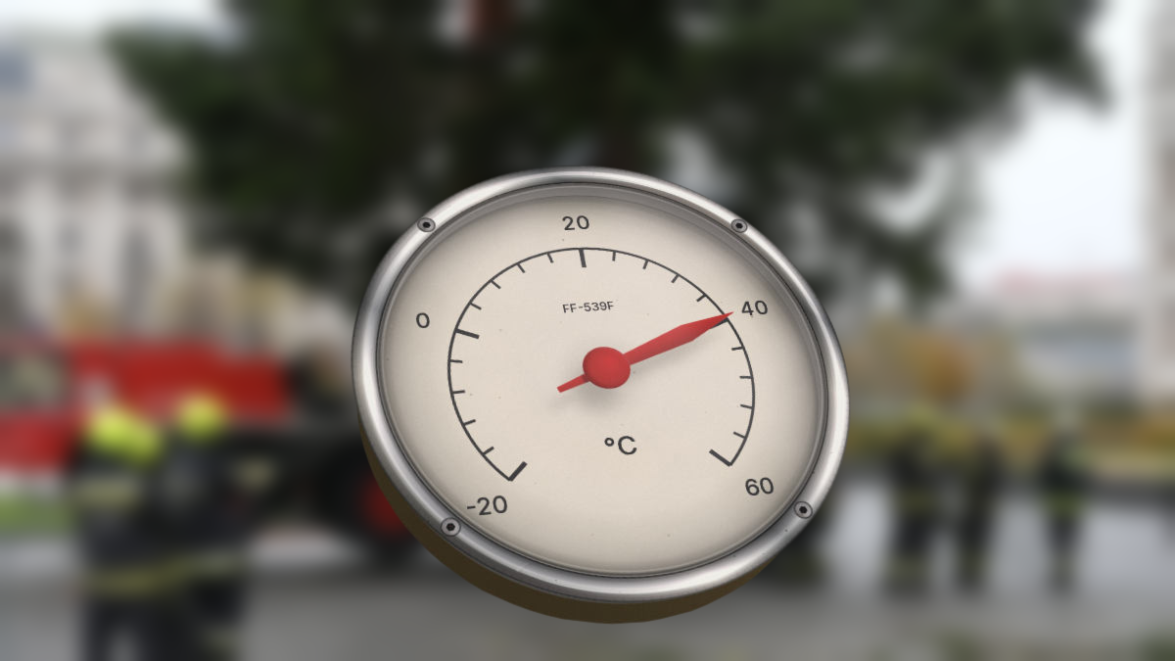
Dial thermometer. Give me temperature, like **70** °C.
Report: **40** °C
